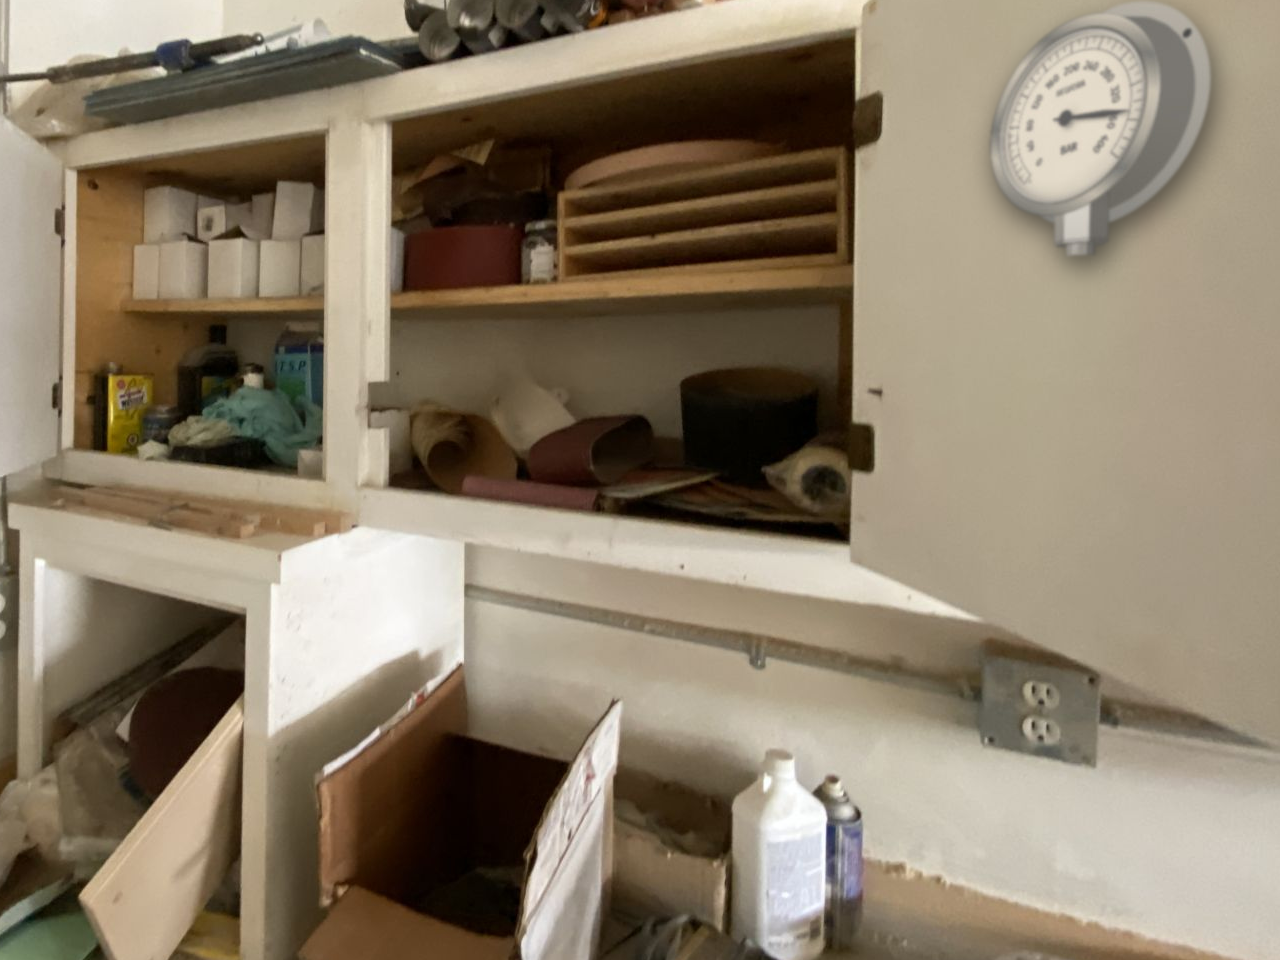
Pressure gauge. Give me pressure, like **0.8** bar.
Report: **350** bar
